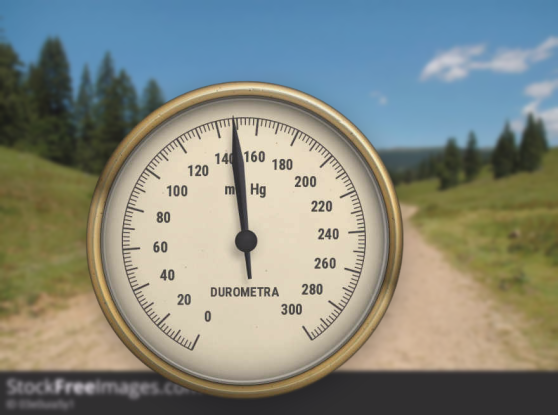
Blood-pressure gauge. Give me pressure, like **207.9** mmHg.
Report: **148** mmHg
